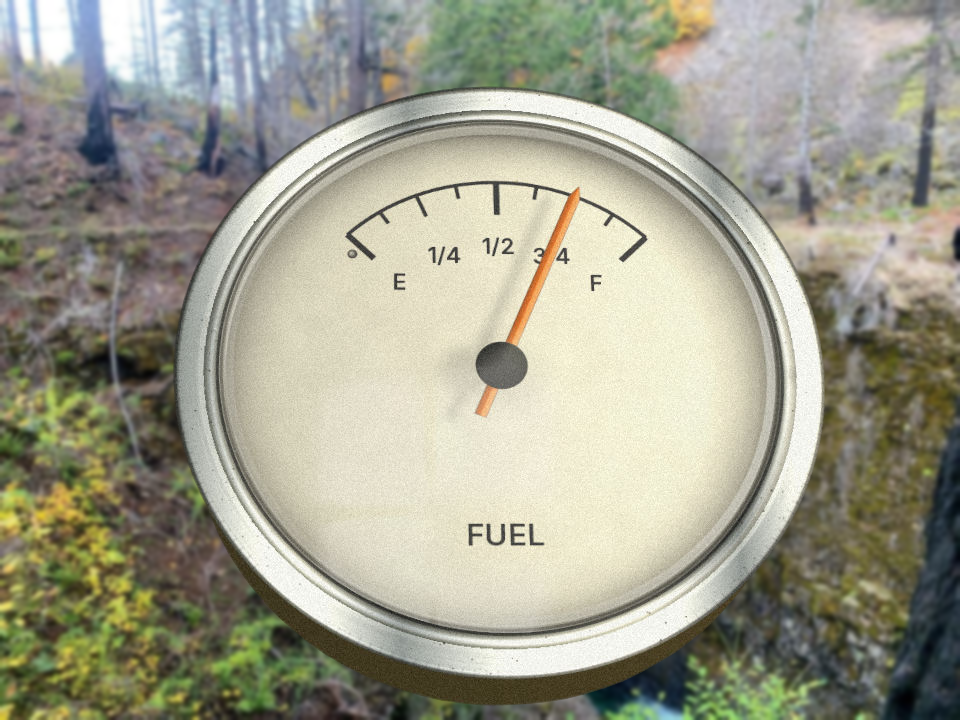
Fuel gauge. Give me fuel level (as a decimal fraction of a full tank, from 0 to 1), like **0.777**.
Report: **0.75**
